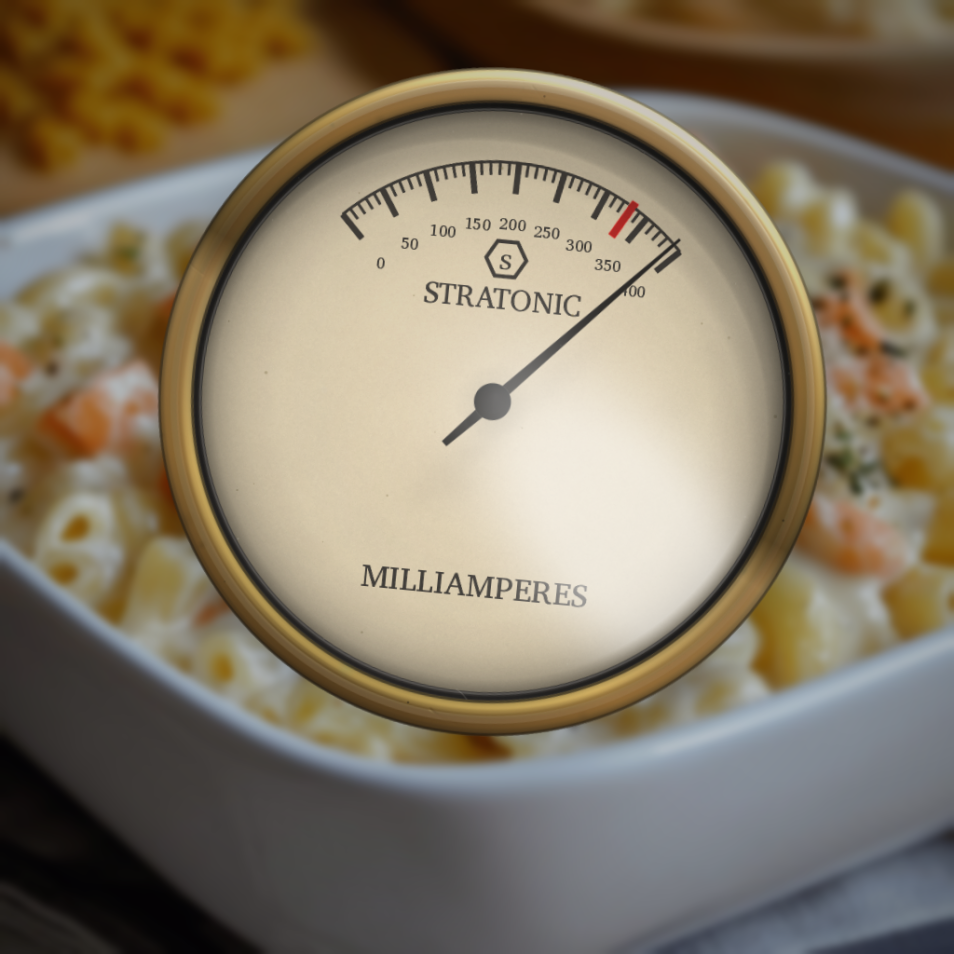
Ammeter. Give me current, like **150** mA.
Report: **390** mA
